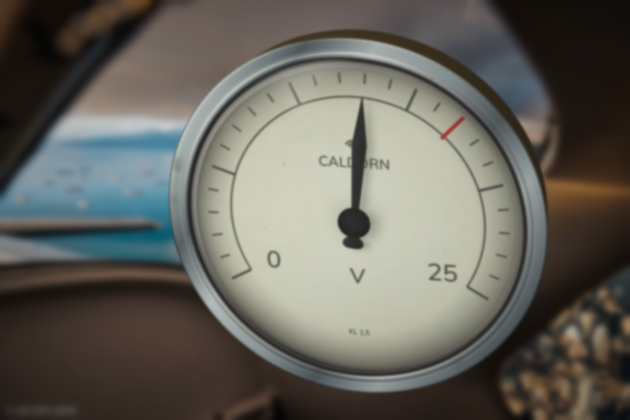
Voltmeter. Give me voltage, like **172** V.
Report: **13** V
